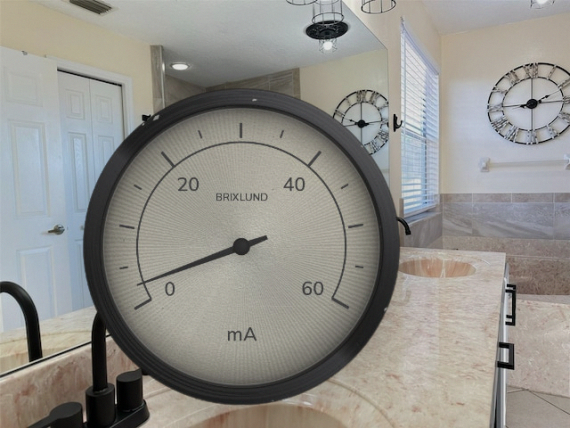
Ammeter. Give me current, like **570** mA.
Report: **2.5** mA
